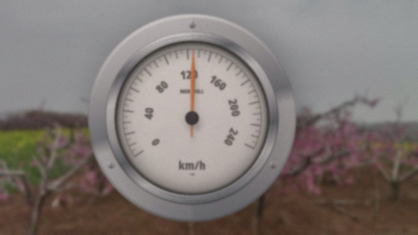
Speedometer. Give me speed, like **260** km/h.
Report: **125** km/h
